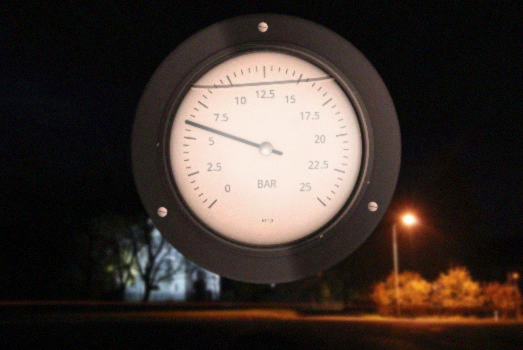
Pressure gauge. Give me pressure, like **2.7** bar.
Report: **6** bar
